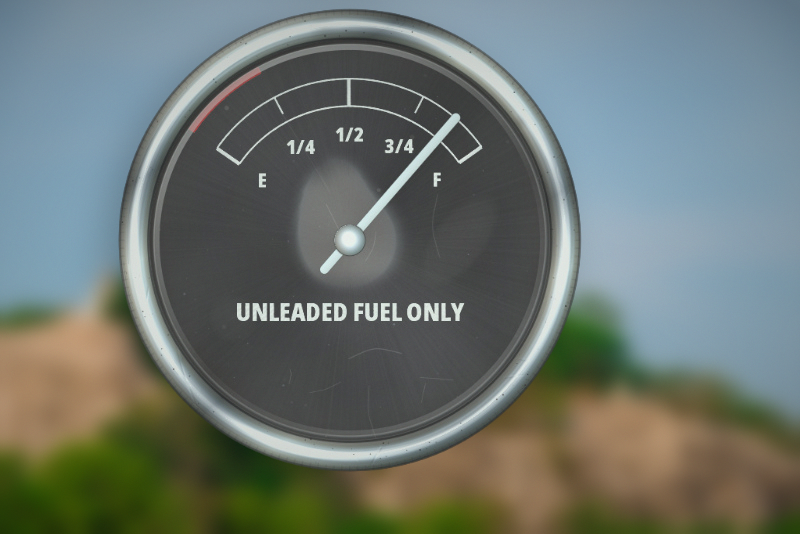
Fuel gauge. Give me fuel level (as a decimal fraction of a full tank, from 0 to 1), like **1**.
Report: **0.875**
